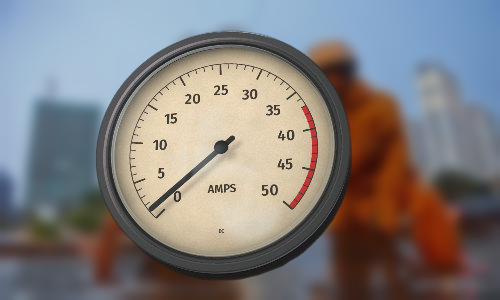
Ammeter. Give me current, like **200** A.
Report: **1** A
